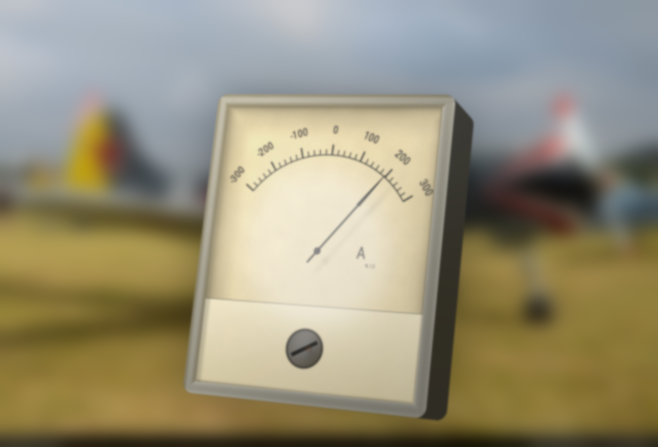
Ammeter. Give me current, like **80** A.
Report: **200** A
